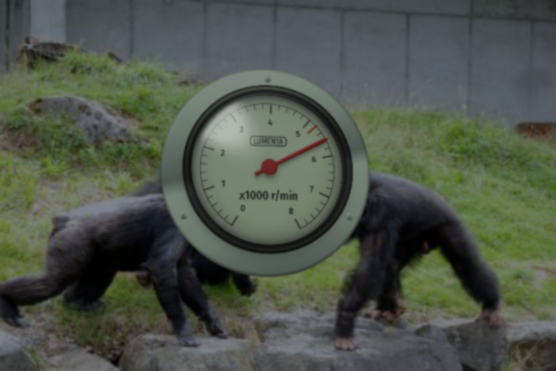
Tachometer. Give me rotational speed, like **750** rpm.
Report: **5600** rpm
